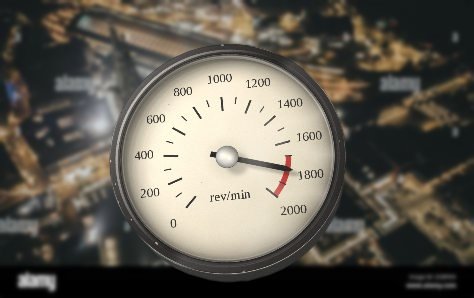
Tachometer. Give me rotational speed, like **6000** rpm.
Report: **1800** rpm
